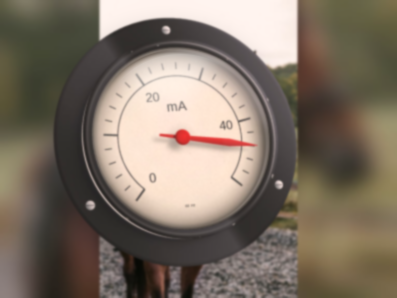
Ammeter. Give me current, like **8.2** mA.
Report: **44** mA
